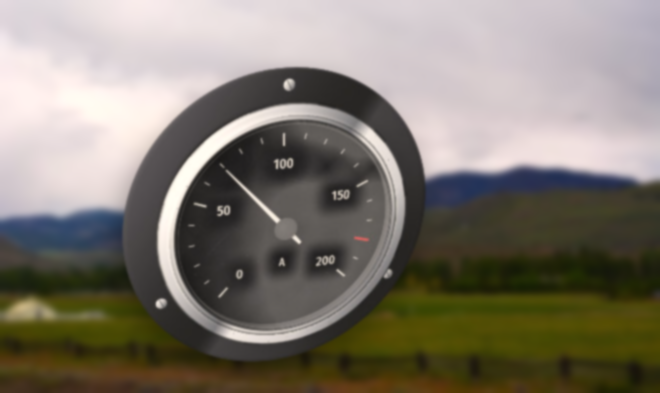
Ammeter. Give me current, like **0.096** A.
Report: **70** A
